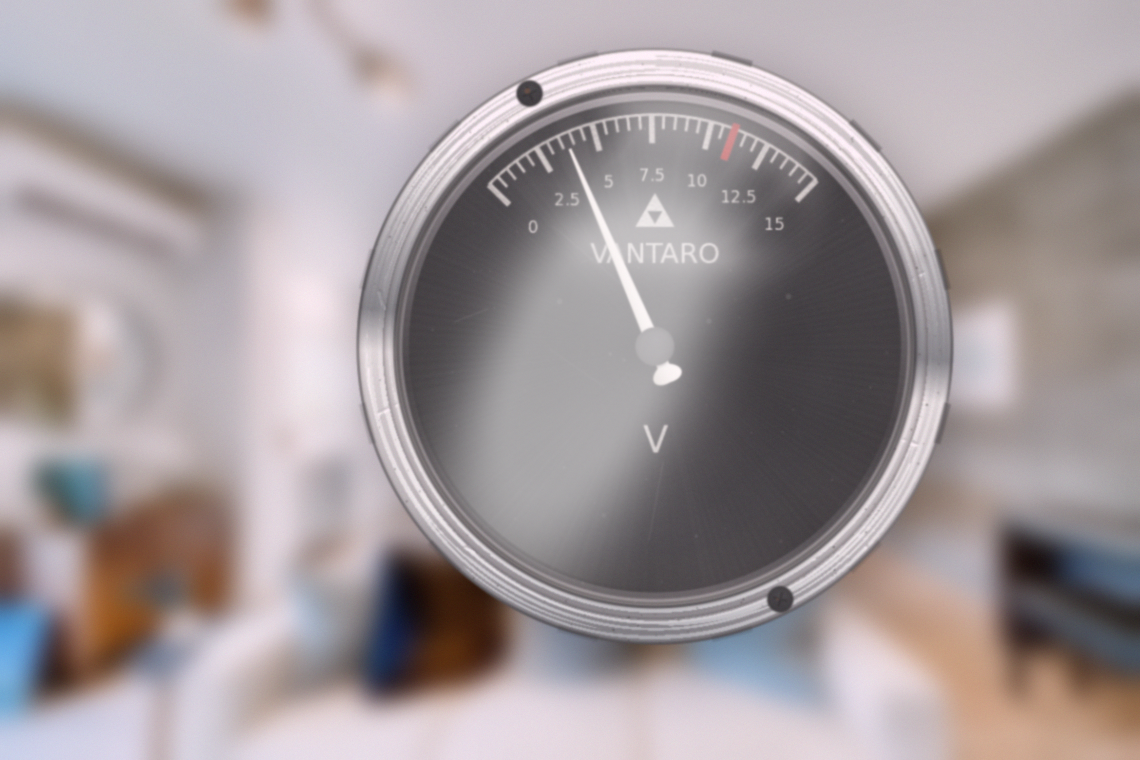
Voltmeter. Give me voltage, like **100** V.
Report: **3.75** V
